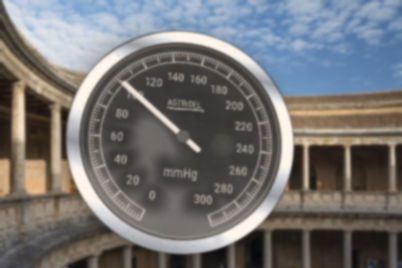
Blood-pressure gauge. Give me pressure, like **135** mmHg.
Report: **100** mmHg
